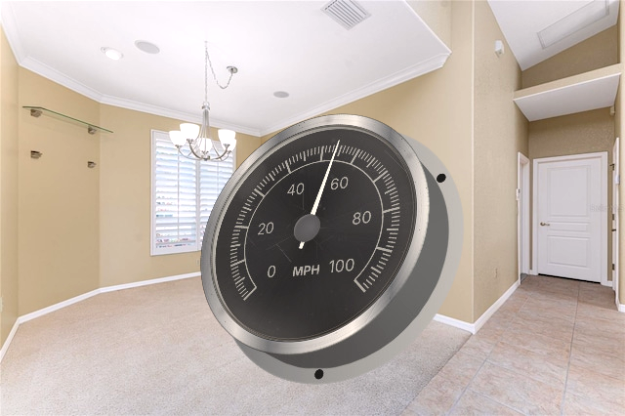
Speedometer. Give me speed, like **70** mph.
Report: **55** mph
